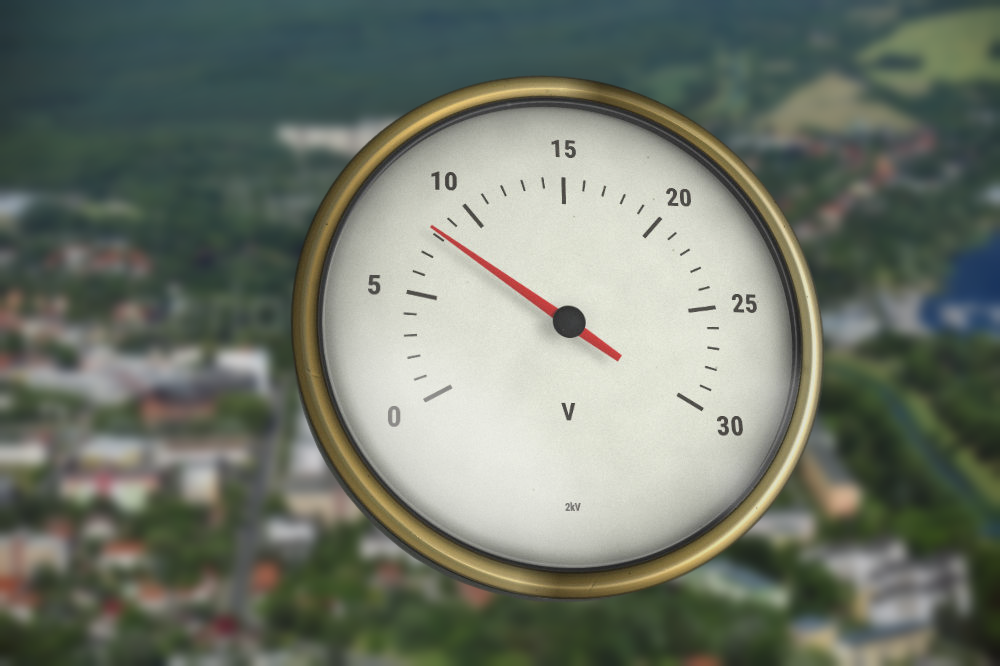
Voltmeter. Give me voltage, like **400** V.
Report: **8** V
